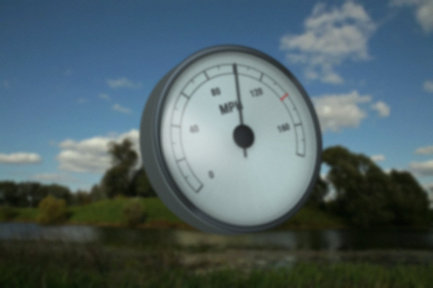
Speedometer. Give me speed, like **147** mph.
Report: **100** mph
